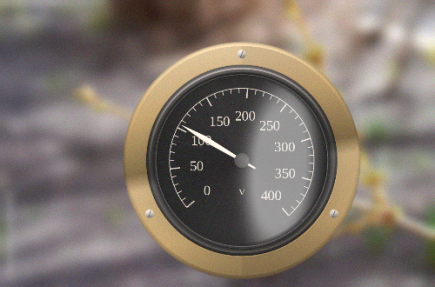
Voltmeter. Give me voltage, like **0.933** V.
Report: **105** V
